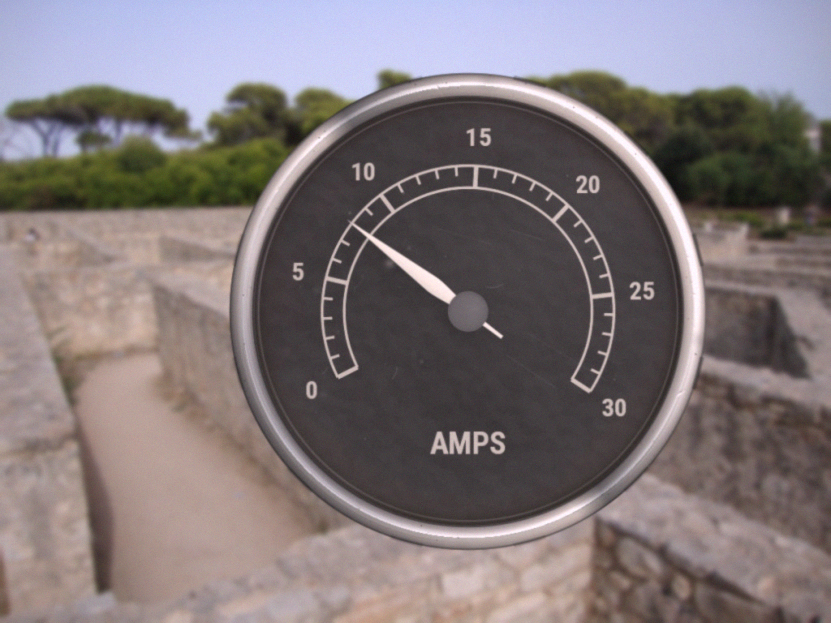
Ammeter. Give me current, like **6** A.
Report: **8** A
